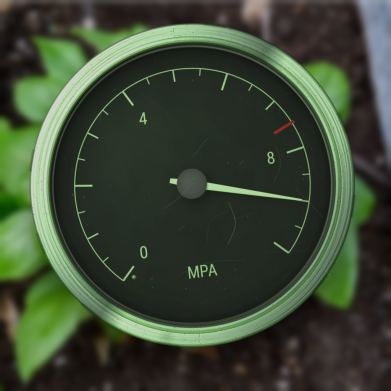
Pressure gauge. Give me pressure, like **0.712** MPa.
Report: **9** MPa
